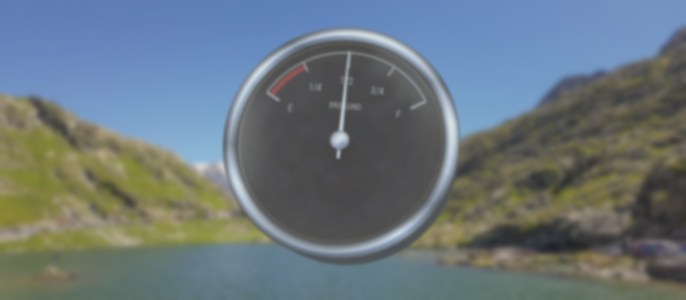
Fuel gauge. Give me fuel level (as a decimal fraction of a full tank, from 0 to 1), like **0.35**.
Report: **0.5**
